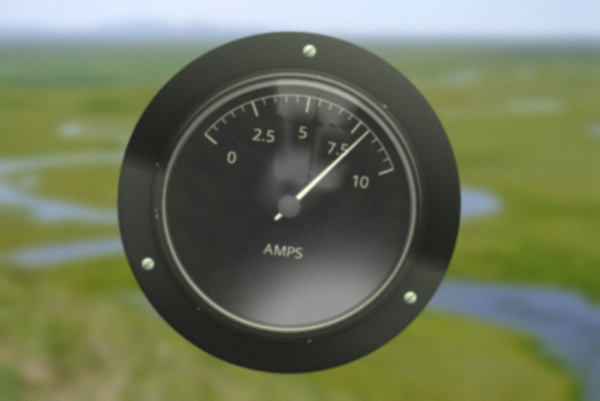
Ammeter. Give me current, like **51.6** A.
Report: **8** A
